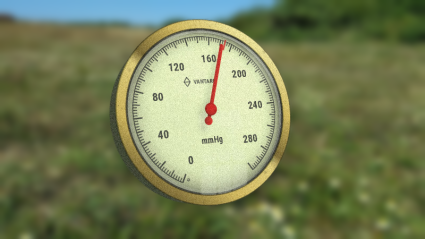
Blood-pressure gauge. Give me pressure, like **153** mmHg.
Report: **170** mmHg
